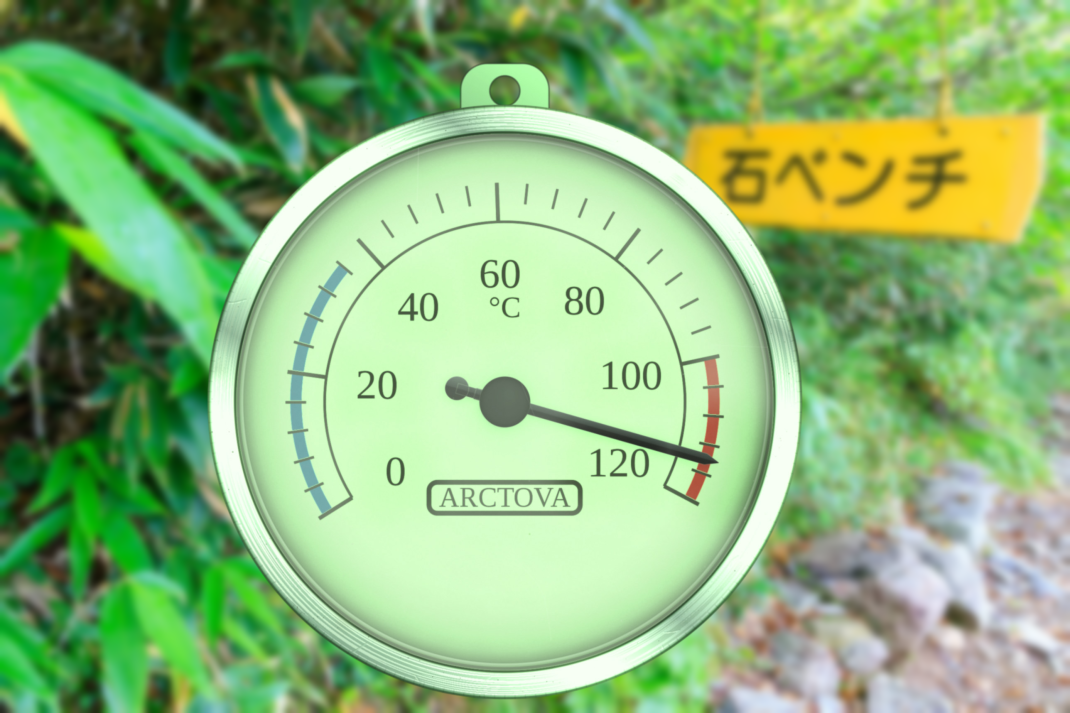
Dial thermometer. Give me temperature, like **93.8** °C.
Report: **114** °C
